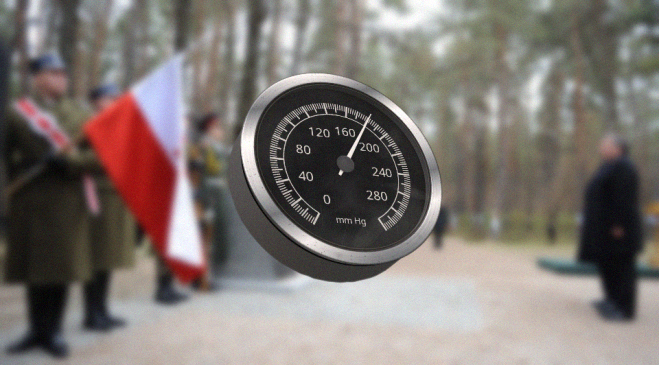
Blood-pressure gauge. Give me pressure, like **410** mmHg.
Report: **180** mmHg
